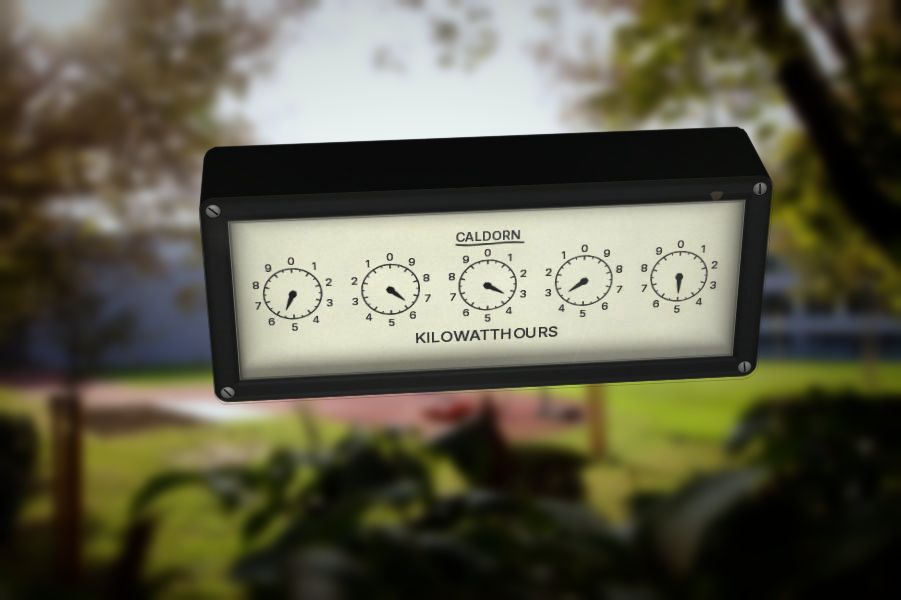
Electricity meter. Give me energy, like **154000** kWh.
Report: **56335** kWh
